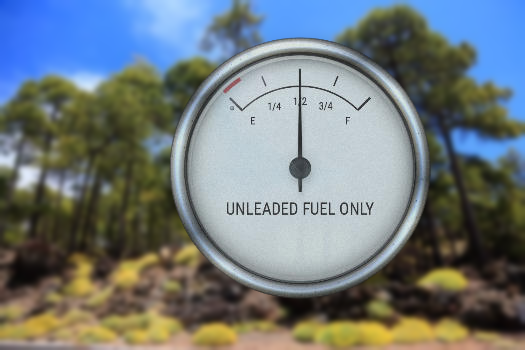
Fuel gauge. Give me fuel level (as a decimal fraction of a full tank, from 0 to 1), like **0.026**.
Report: **0.5**
